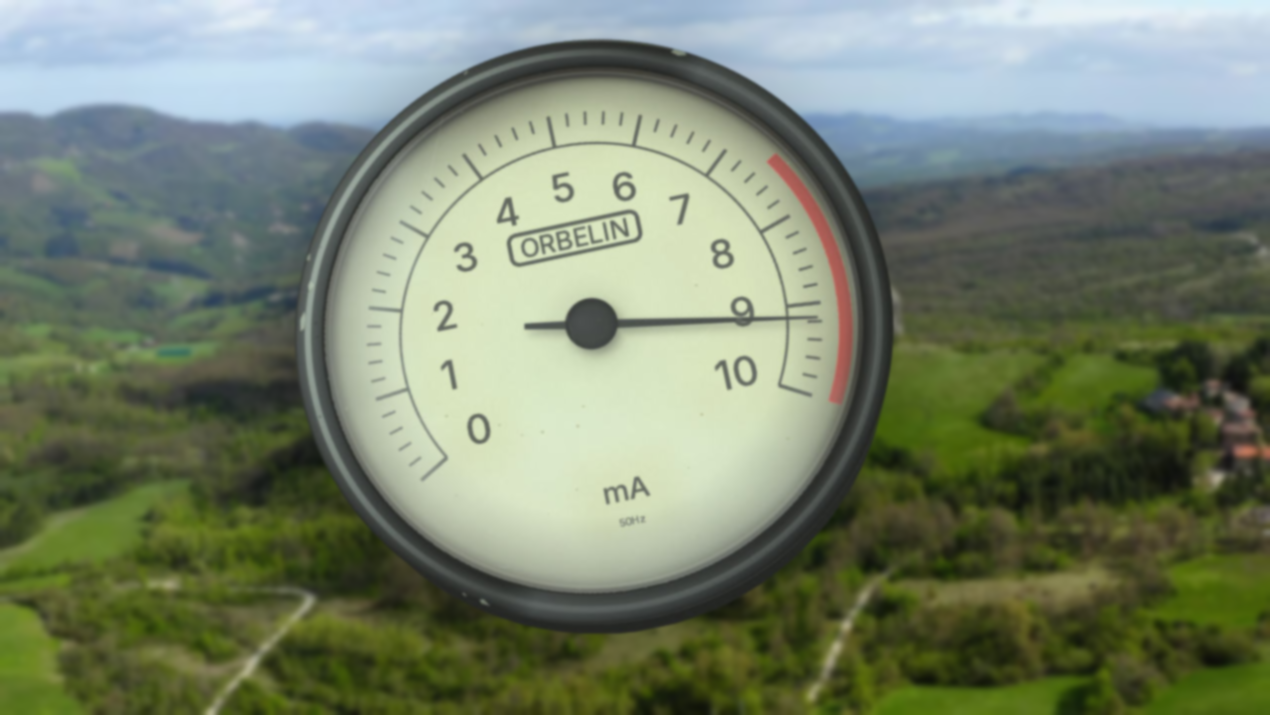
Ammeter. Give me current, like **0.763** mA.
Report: **9.2** mA
